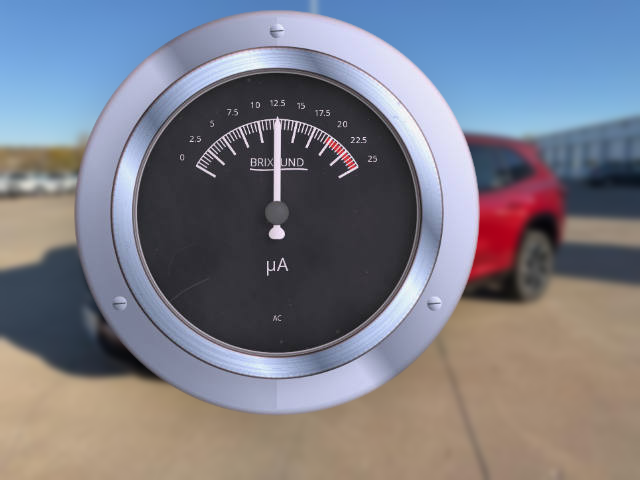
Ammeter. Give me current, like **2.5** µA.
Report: **12.5** µA
